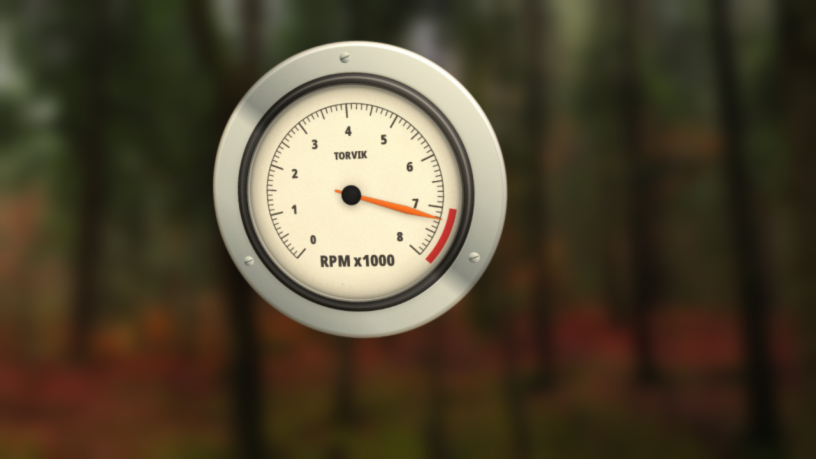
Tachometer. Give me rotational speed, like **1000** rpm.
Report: **7200** rpm
